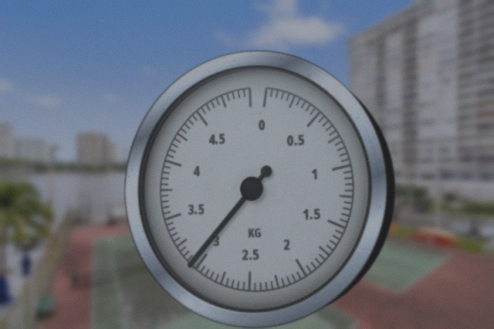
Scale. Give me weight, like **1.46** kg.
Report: **3.05** kg
